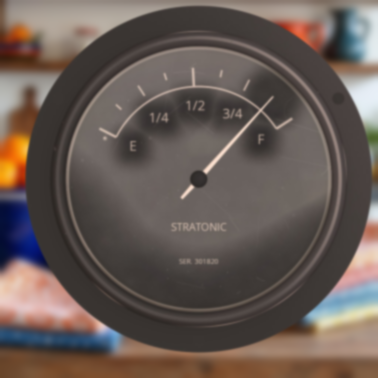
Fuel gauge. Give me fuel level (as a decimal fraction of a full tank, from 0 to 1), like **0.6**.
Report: **0.875**
